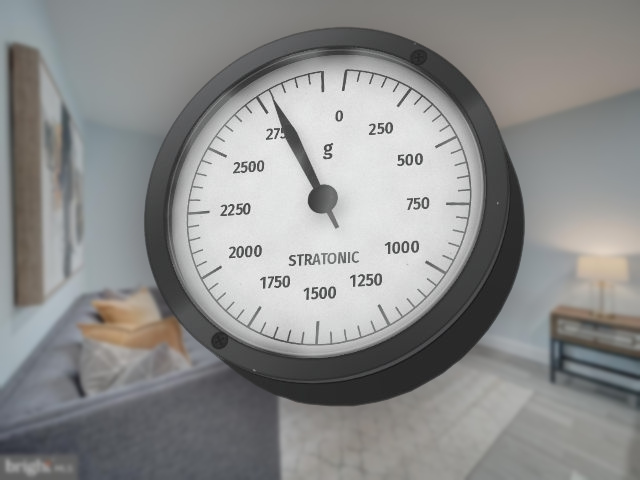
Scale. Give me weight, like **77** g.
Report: **2800** g
